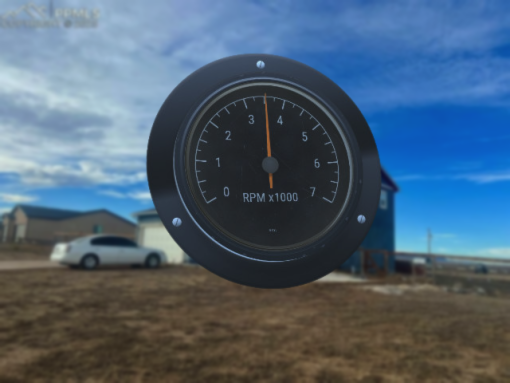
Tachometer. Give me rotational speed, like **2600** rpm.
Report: **3500** rpm
